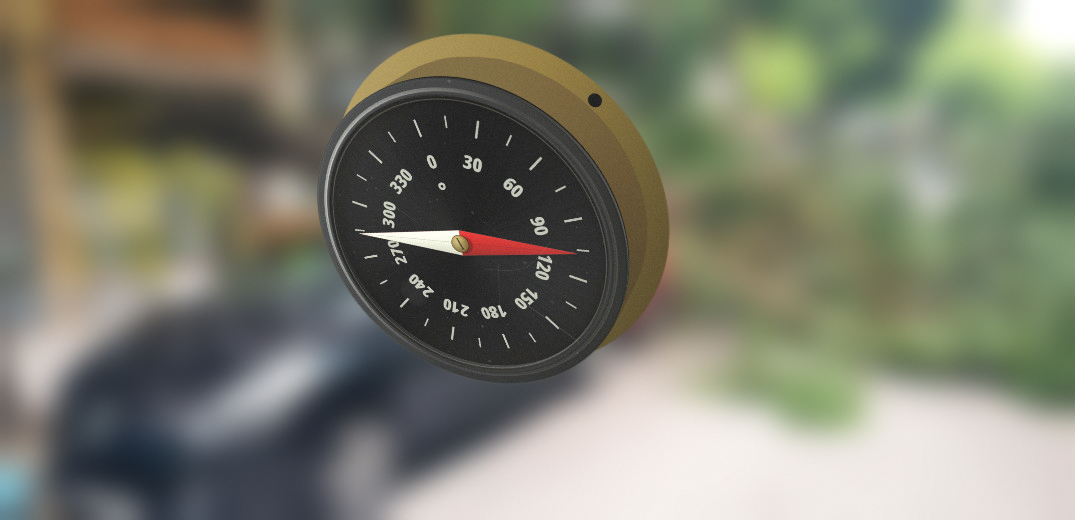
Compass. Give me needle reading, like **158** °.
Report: **105** °
